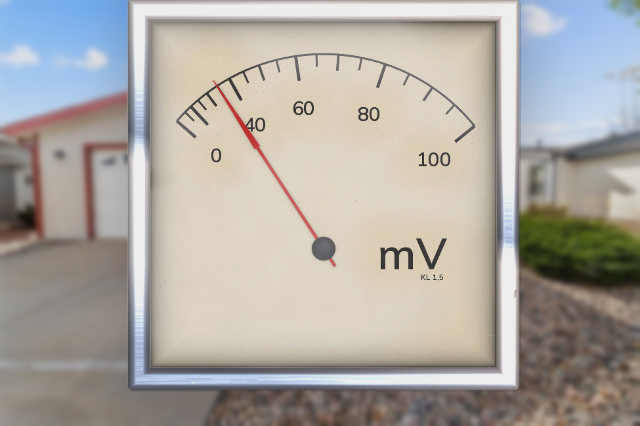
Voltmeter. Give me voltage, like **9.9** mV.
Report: **35** mV
